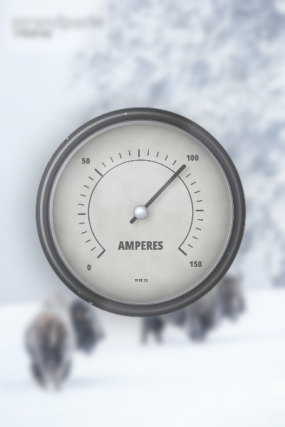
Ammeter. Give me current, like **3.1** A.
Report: **100** A
